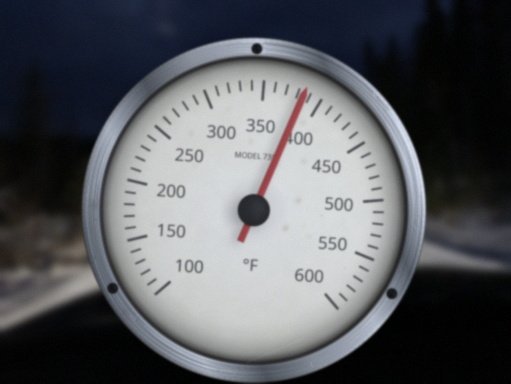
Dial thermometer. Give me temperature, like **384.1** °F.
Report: **385** °F
